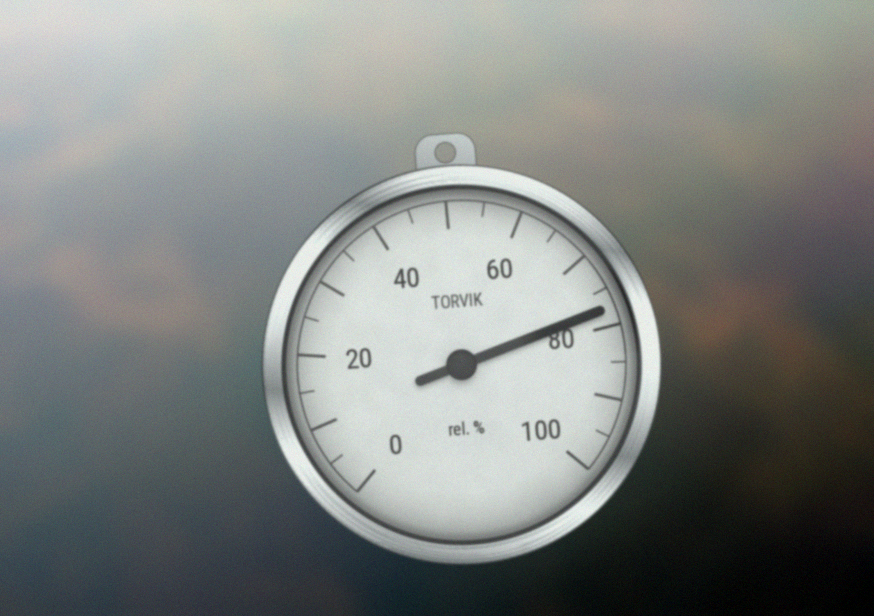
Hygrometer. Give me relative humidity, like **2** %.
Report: **77.5** %
